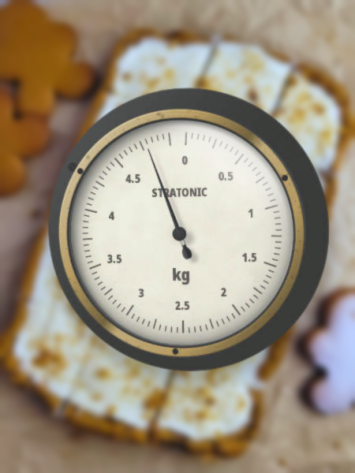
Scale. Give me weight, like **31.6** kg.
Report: **4.8** kg
